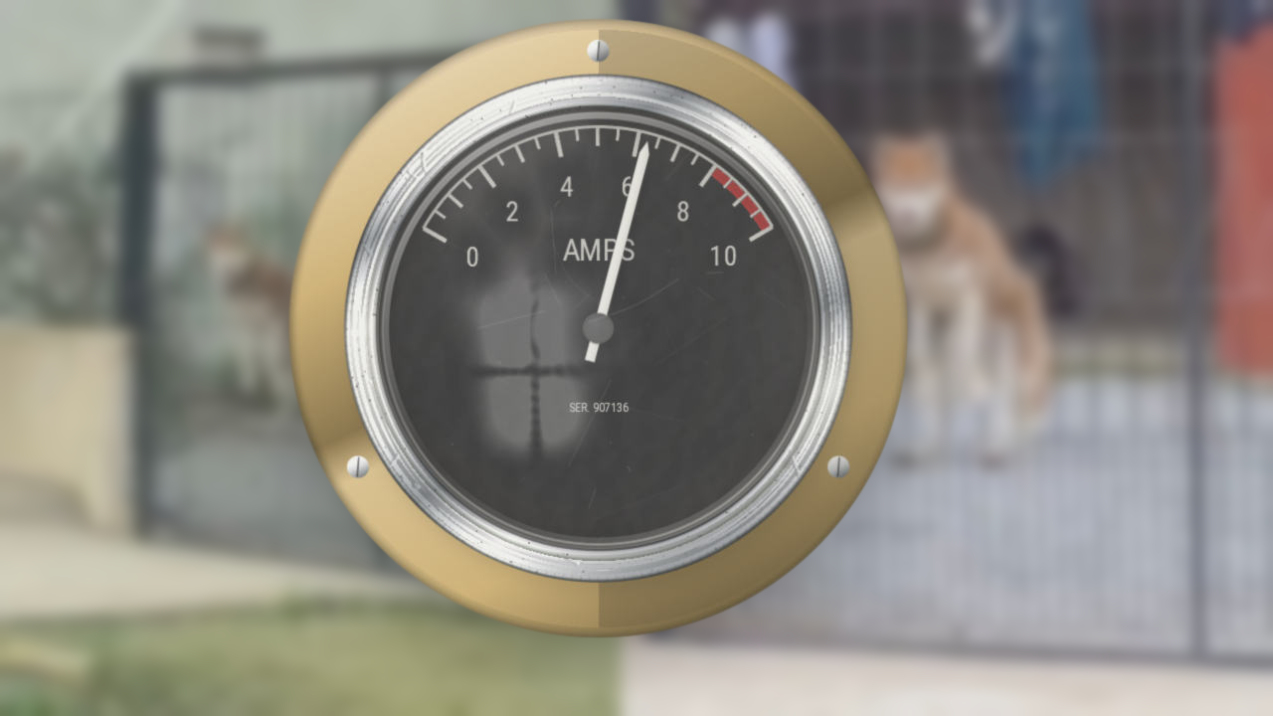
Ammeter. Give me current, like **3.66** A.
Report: **6.25** A
